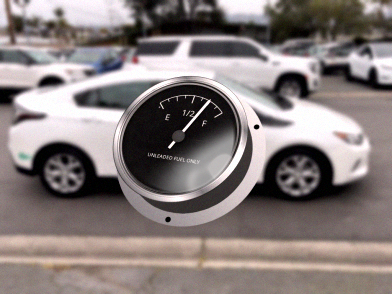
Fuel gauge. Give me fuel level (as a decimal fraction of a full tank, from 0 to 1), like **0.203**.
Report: **0.75**
